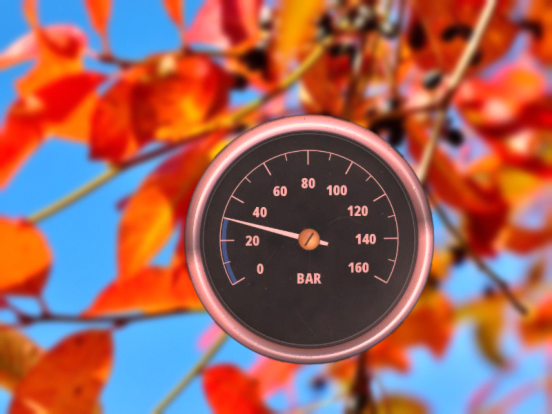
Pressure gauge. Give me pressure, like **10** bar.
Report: **30** bar
